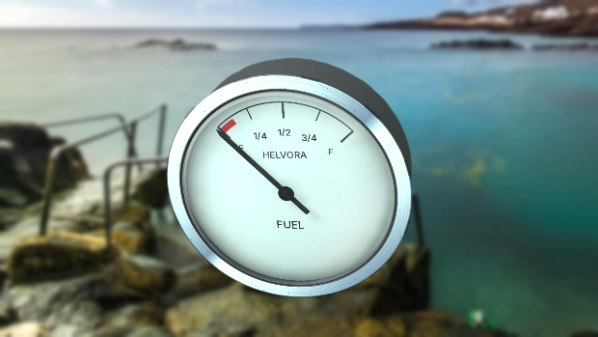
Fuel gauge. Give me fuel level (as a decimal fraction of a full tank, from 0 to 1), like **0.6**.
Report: **0**
